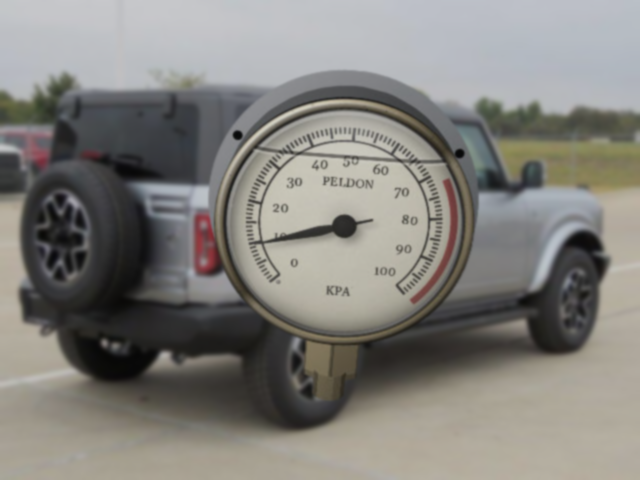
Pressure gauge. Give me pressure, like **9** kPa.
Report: **10** kPa
